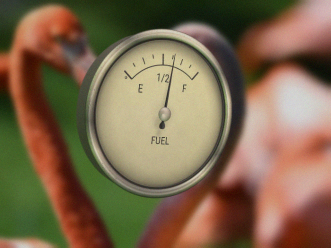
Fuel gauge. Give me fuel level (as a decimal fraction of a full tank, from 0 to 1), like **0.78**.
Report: **0.625**
